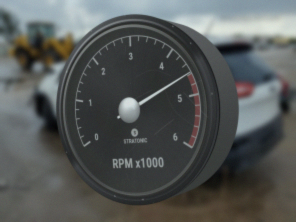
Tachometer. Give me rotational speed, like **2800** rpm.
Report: **4600** rpm
